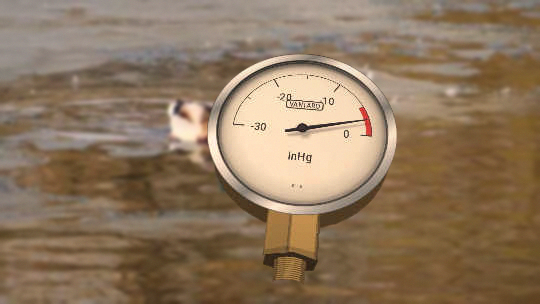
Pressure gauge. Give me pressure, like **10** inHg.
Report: **-2.5** inHg
